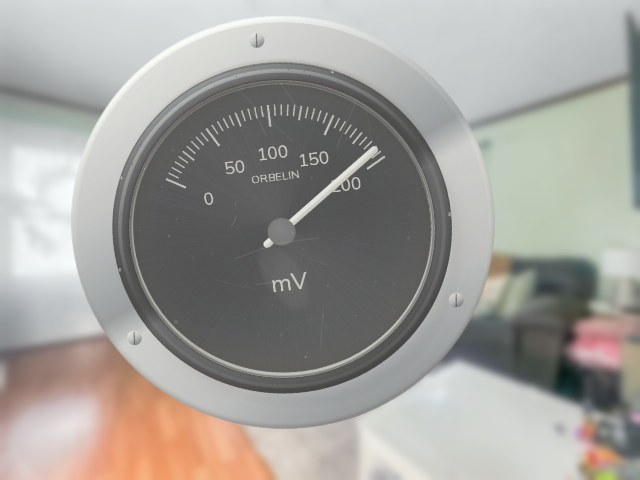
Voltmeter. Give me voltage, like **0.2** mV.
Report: **190** mV
